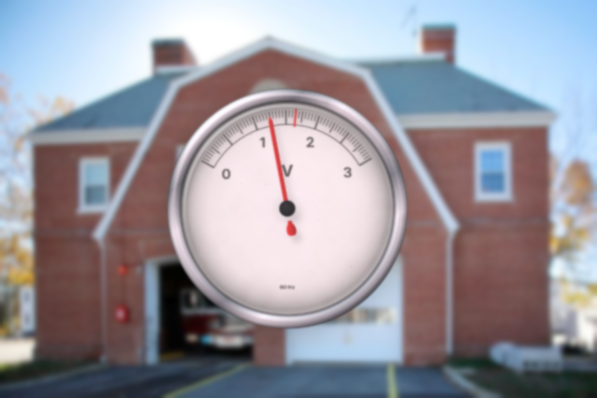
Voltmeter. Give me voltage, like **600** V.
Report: **1.25** V
